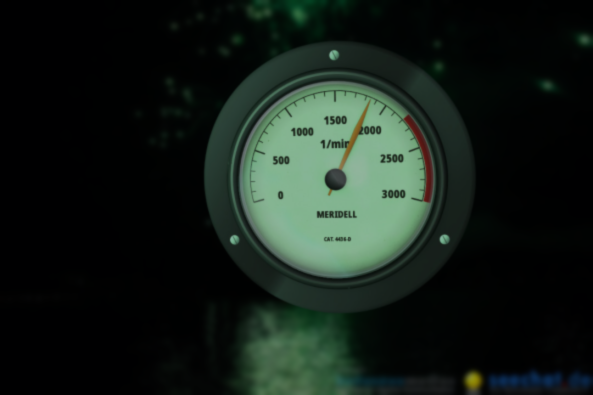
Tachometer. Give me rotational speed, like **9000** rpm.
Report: **1850** rpm
